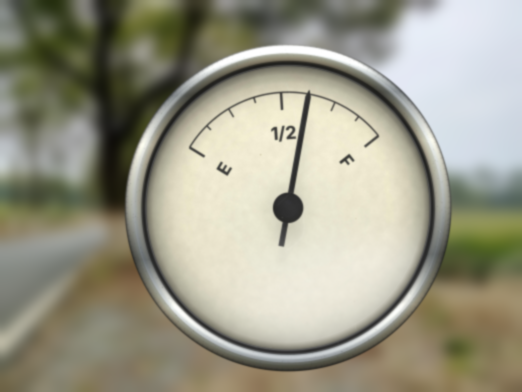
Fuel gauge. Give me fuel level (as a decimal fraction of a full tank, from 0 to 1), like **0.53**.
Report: **0.625**
